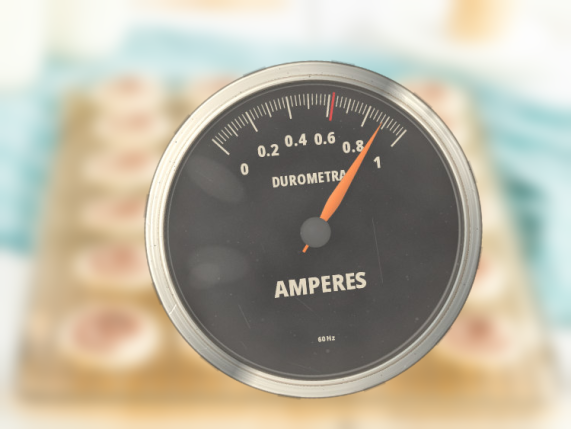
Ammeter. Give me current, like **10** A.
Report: **0.88** A
